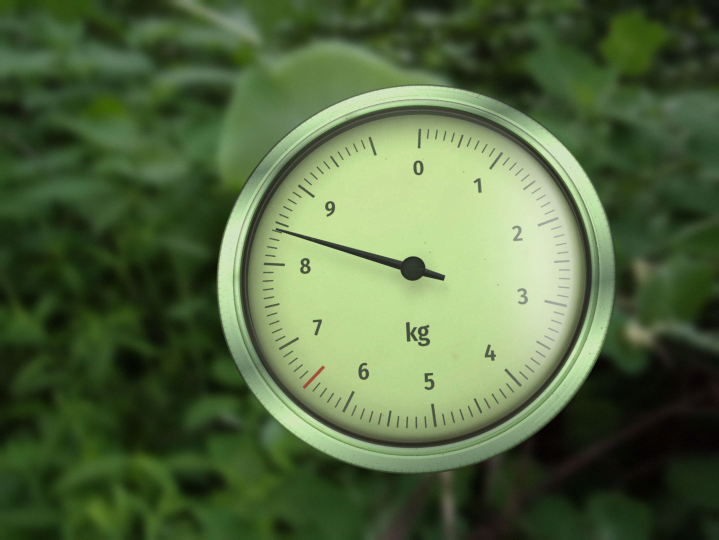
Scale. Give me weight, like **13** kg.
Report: **8.4** kg
